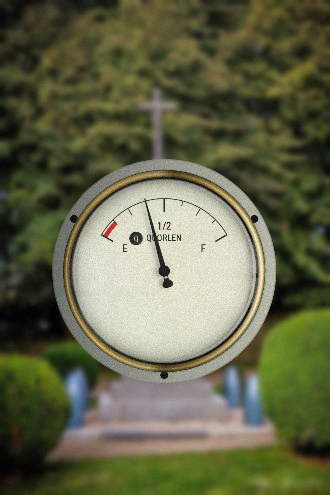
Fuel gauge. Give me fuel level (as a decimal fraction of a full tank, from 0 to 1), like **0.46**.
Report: **0.375**
